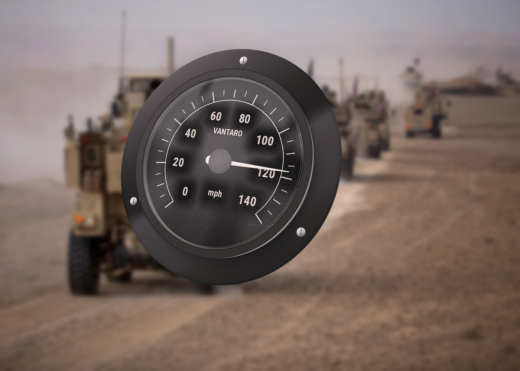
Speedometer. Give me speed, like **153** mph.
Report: **117.5** mph
